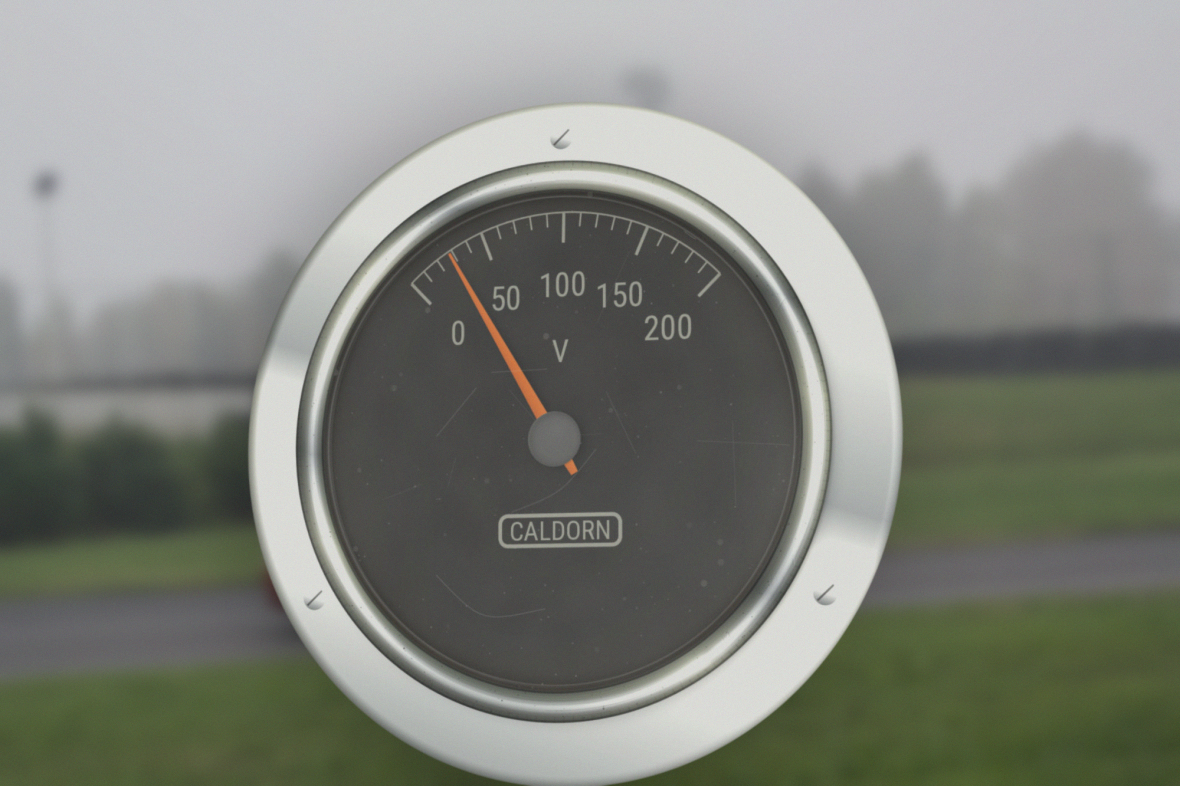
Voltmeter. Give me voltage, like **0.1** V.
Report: **30** V
